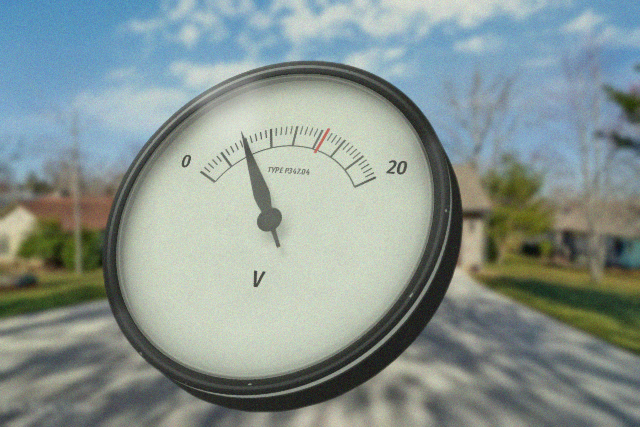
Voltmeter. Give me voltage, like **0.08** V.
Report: **5** V
